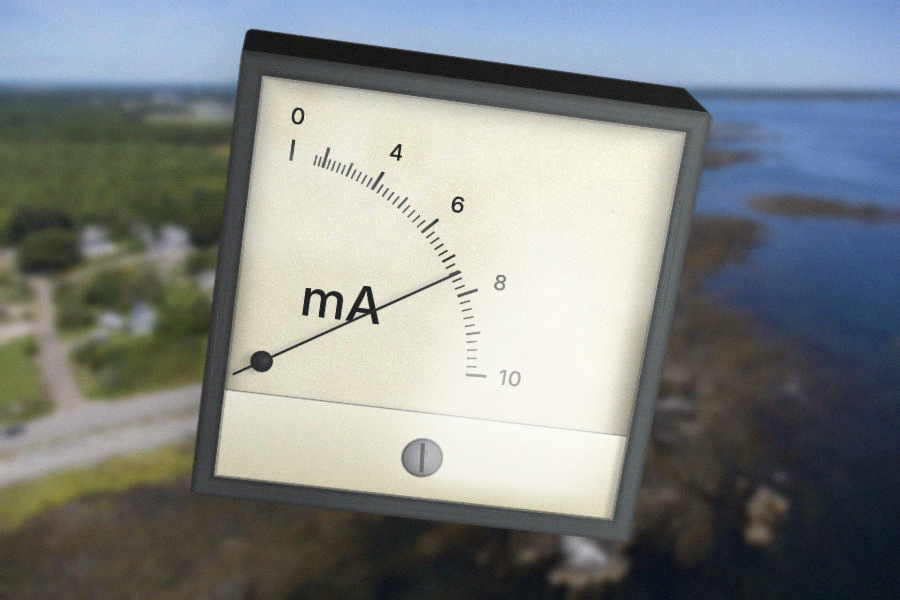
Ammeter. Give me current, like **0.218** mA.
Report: **7.4** mA
